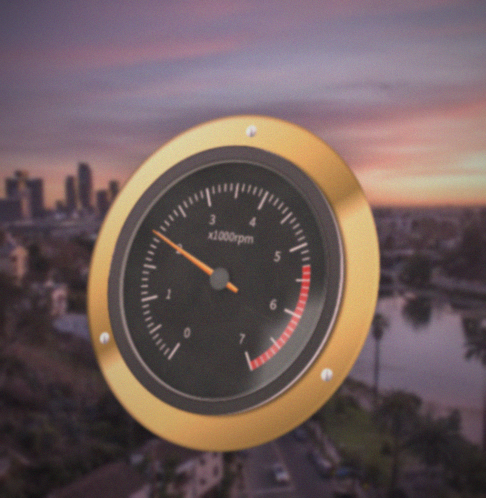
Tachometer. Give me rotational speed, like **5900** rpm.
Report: **2000** rpm
